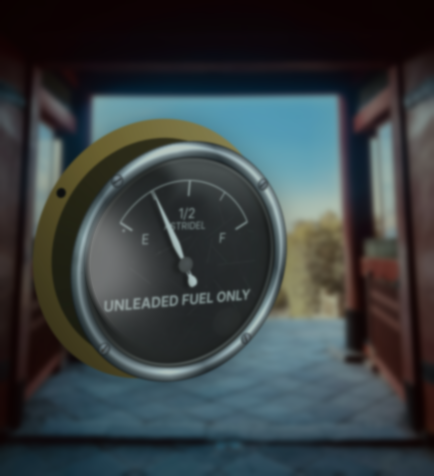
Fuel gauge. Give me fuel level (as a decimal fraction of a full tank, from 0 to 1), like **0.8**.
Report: **0.25**
